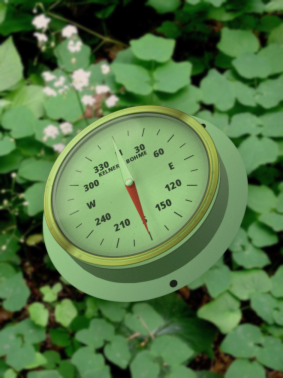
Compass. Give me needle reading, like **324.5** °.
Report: **180** °
